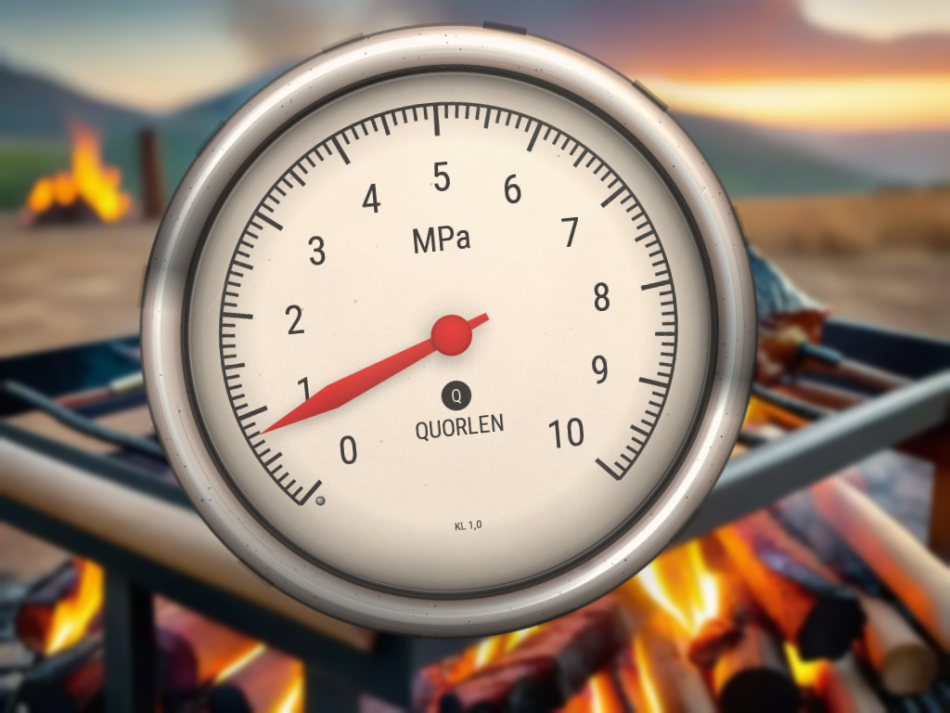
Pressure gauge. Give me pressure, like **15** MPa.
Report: **0.8** MPa
